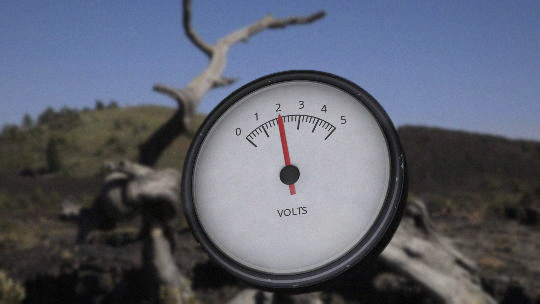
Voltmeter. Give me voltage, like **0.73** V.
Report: **2** V
